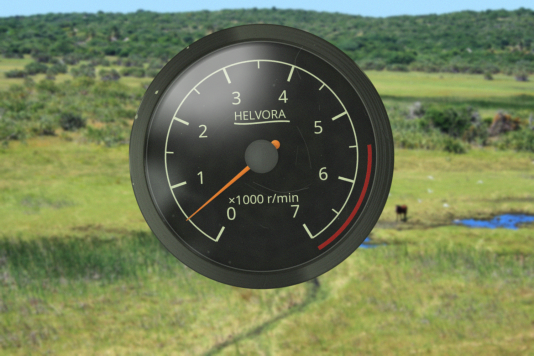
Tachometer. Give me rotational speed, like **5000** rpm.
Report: **500** rpm
